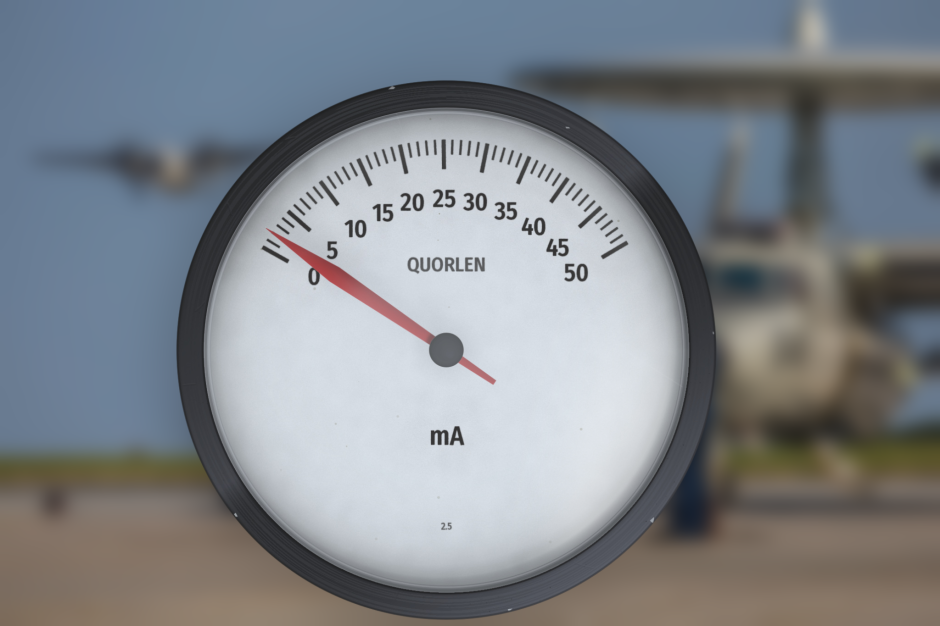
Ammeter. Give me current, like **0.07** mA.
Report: **2** mA
